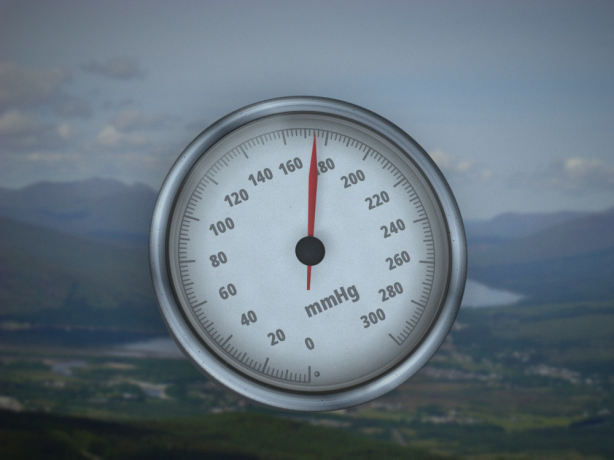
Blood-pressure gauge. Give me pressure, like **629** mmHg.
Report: **174** mmHg
